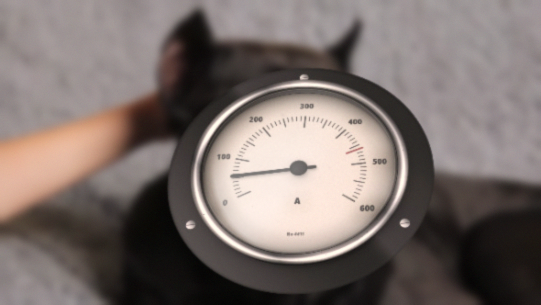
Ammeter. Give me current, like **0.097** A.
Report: **50** A
